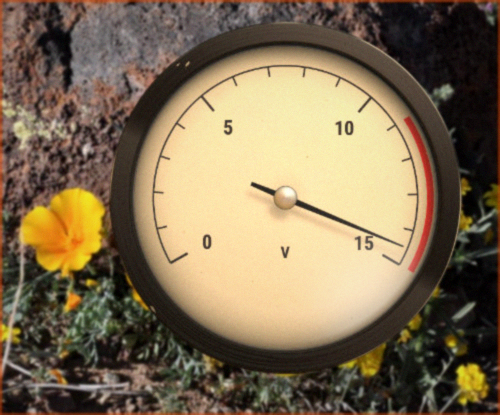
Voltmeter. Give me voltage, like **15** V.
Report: **14.5** V
